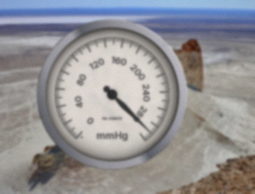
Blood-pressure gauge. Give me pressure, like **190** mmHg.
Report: **290** mmHg
